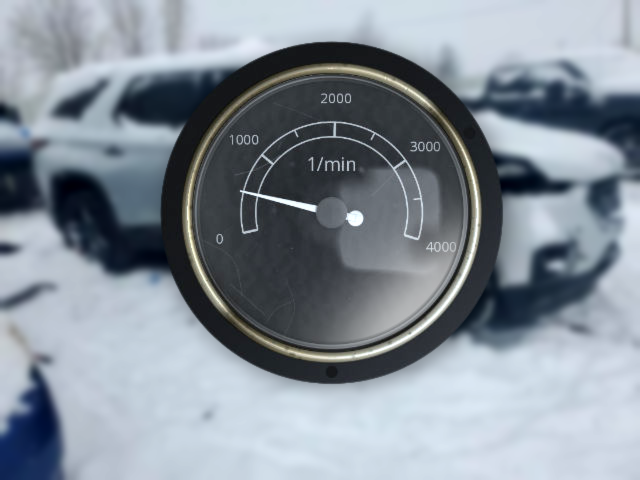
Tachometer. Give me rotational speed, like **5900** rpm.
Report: **500** rpm
